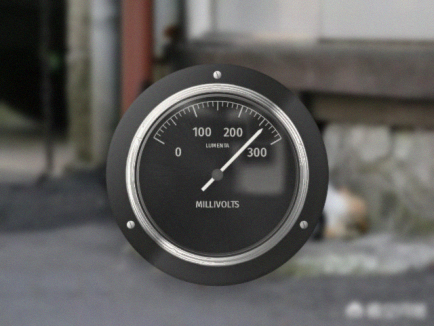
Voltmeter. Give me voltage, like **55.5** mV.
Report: **260** mV
